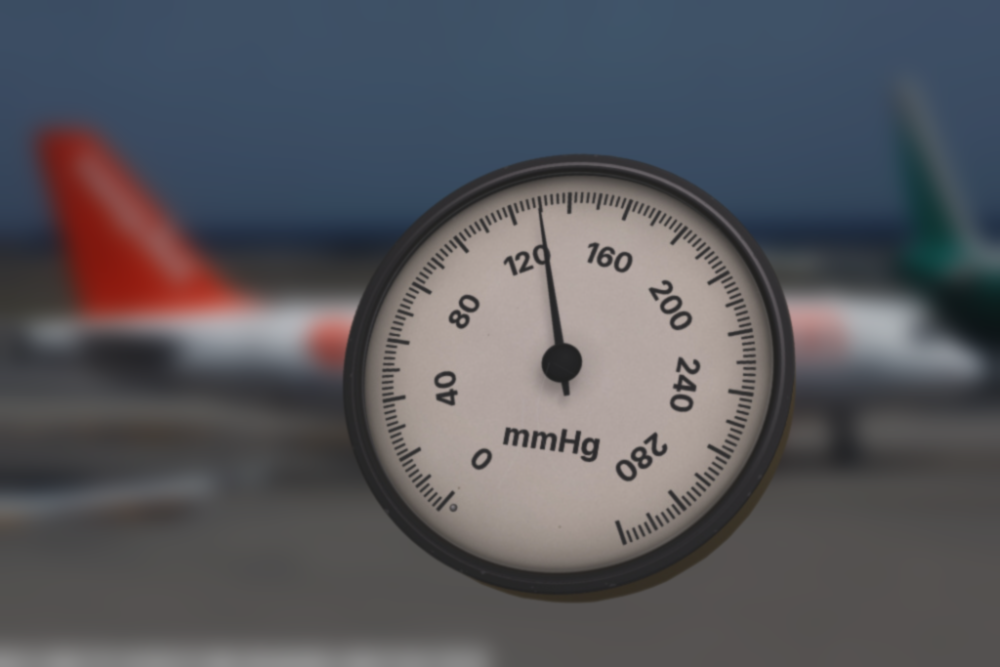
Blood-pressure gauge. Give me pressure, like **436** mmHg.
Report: **130** mmHg
